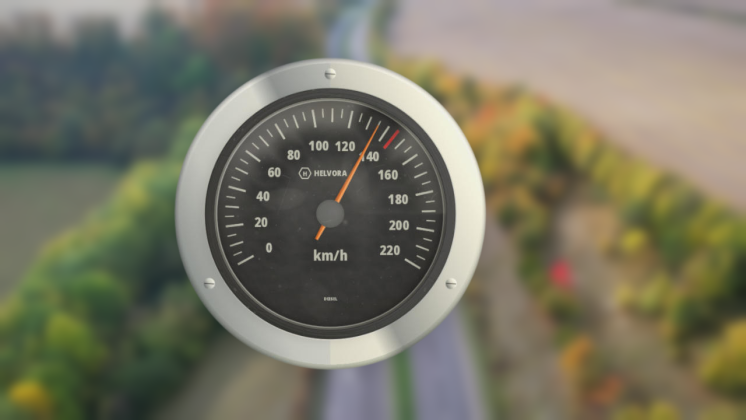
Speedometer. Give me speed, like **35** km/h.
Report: **135** km/h
